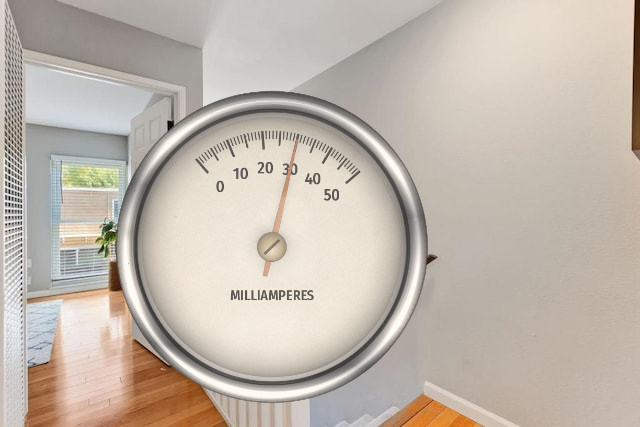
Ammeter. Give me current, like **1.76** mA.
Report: **30** mA
